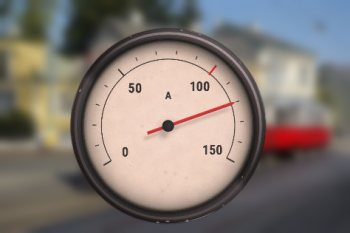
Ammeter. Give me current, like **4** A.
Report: **120** A
